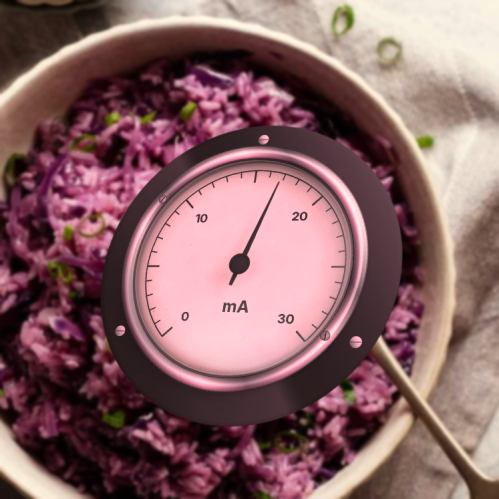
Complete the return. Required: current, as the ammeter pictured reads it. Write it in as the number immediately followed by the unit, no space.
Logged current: 17mA
